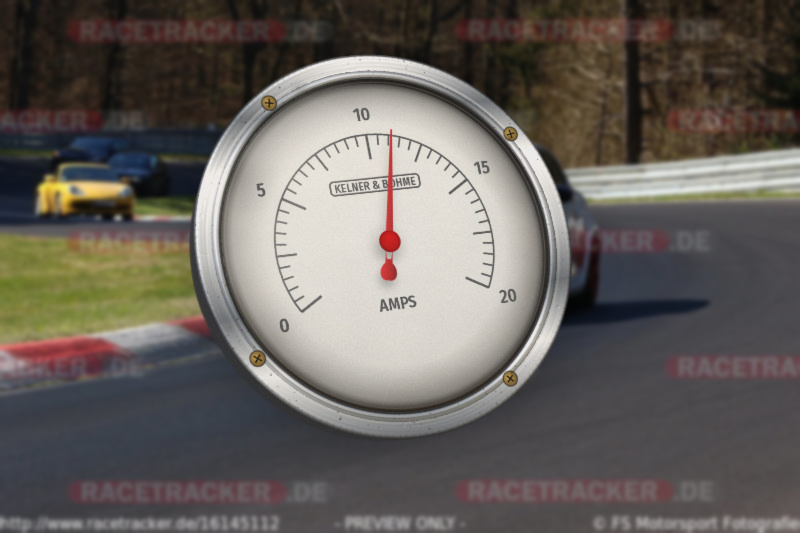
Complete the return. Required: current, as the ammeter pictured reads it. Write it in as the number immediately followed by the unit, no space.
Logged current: 11A
